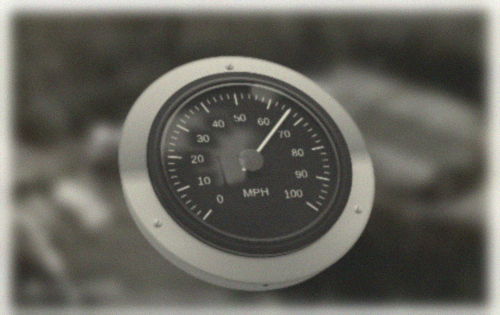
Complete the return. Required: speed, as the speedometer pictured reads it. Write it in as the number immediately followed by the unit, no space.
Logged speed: 66mph
